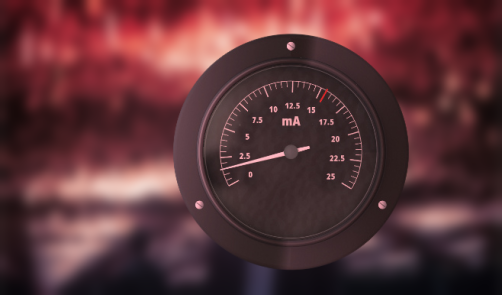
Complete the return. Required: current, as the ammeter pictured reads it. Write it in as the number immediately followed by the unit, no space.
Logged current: 1.5mA
